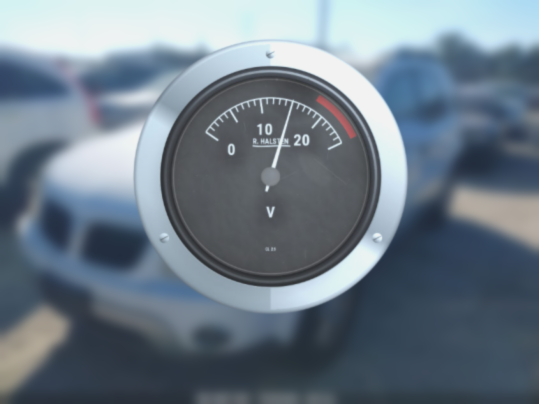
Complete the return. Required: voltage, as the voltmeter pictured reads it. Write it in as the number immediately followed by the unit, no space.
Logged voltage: 15V
